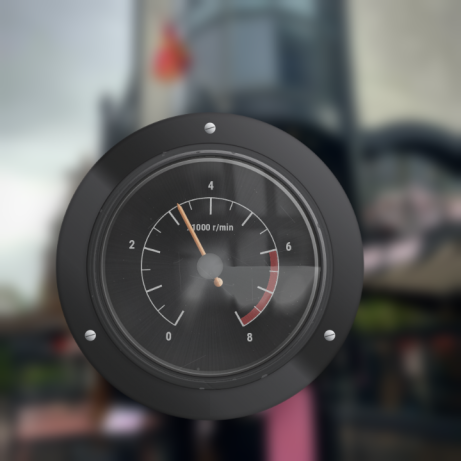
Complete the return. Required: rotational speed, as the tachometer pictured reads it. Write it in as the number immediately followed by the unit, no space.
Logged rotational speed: 3250rpm
